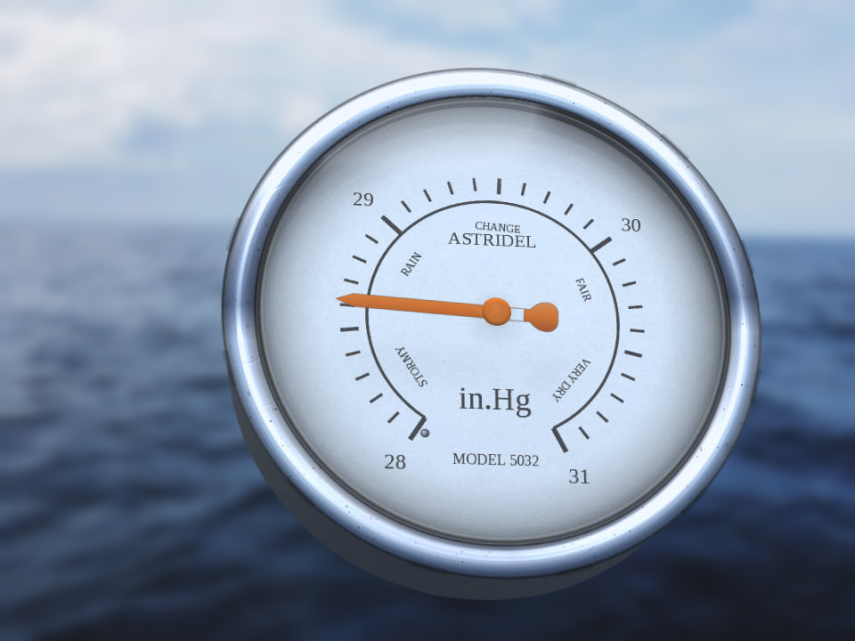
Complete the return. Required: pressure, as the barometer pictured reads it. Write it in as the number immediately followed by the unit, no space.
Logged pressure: 28.6inHg
